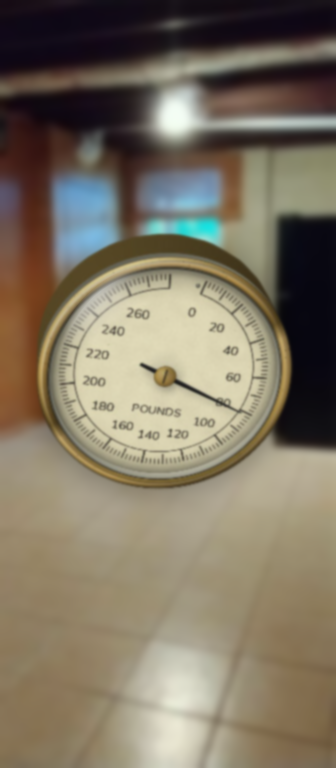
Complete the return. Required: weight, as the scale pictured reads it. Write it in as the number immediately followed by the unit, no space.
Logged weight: 80lb
